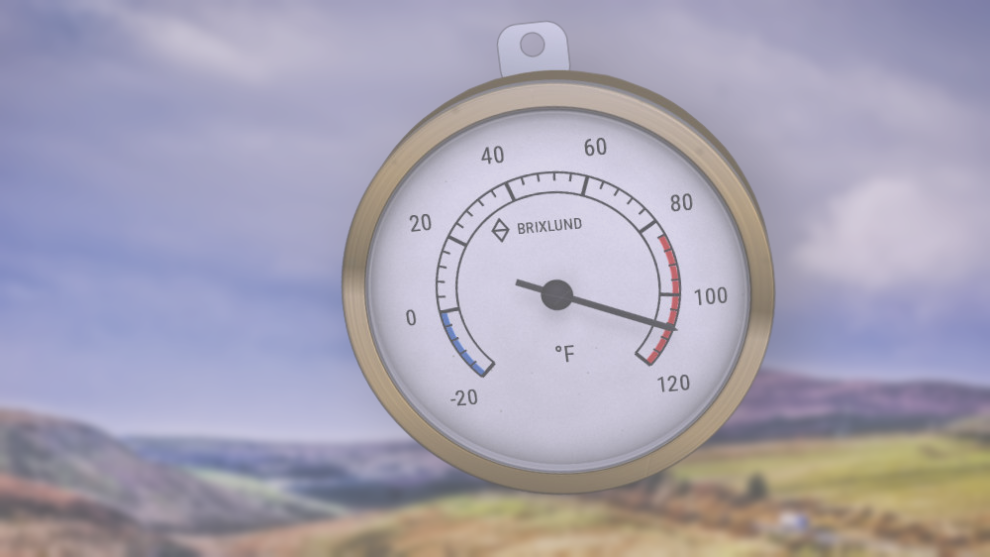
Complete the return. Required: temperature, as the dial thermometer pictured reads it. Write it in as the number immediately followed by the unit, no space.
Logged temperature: 108°F
